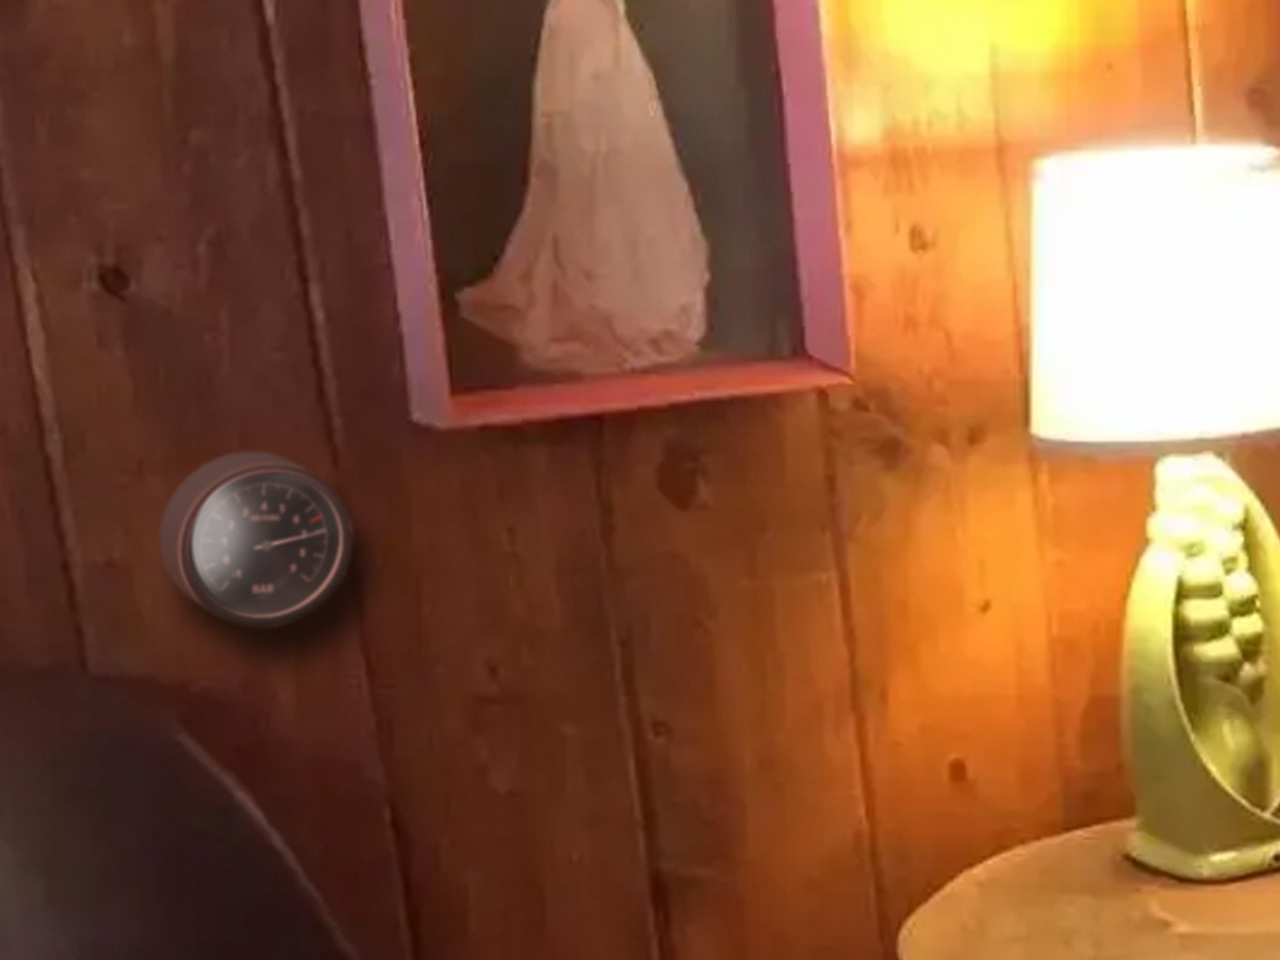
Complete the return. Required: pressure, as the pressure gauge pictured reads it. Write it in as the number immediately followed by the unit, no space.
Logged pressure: 7bar
